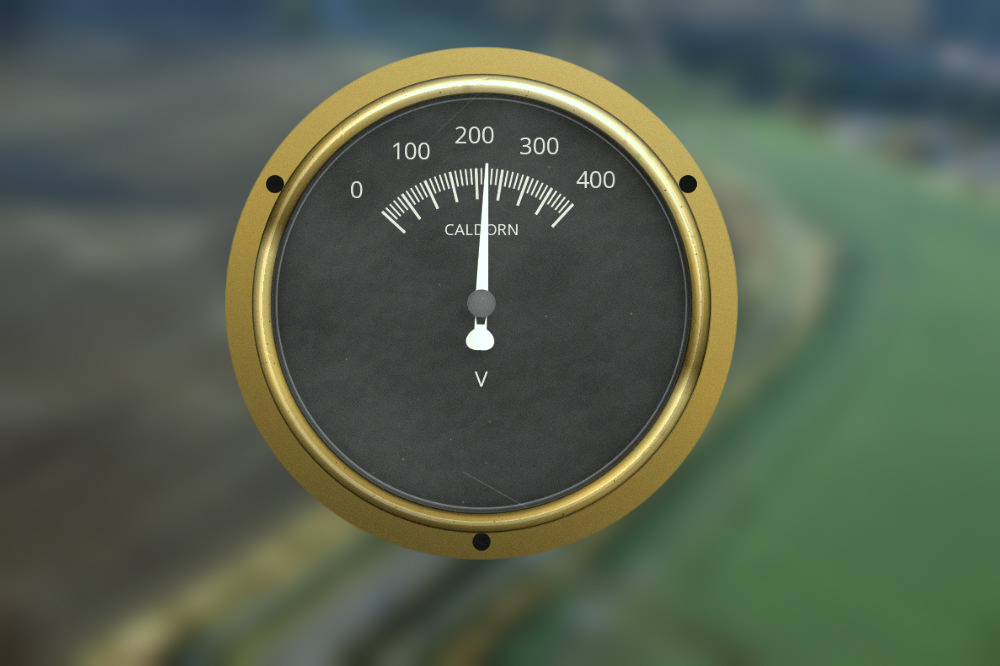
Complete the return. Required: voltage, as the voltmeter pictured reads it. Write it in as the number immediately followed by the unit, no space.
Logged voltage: 220V
